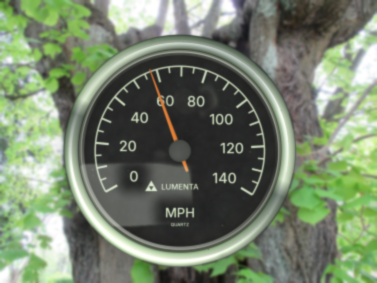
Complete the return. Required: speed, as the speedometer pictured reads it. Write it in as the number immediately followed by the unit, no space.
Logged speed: 57.5mph
